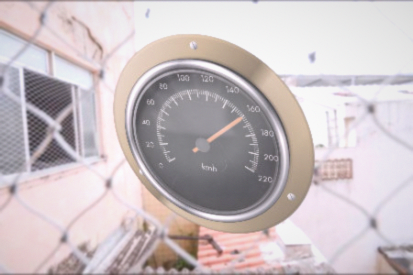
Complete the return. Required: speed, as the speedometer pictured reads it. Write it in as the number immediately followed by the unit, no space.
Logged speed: 160km/h
